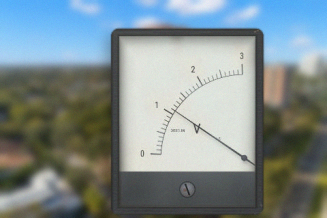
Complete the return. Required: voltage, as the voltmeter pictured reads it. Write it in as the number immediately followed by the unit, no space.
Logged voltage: 1.1V
